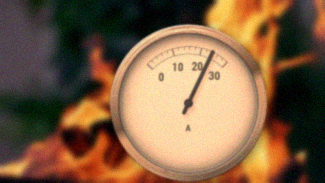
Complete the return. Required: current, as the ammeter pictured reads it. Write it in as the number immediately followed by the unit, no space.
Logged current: 24A
